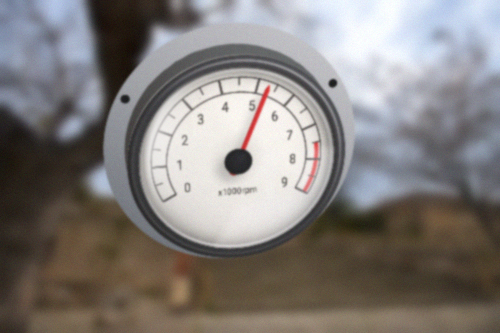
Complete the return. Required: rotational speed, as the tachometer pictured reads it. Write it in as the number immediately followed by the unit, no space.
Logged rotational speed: 5250rpm
